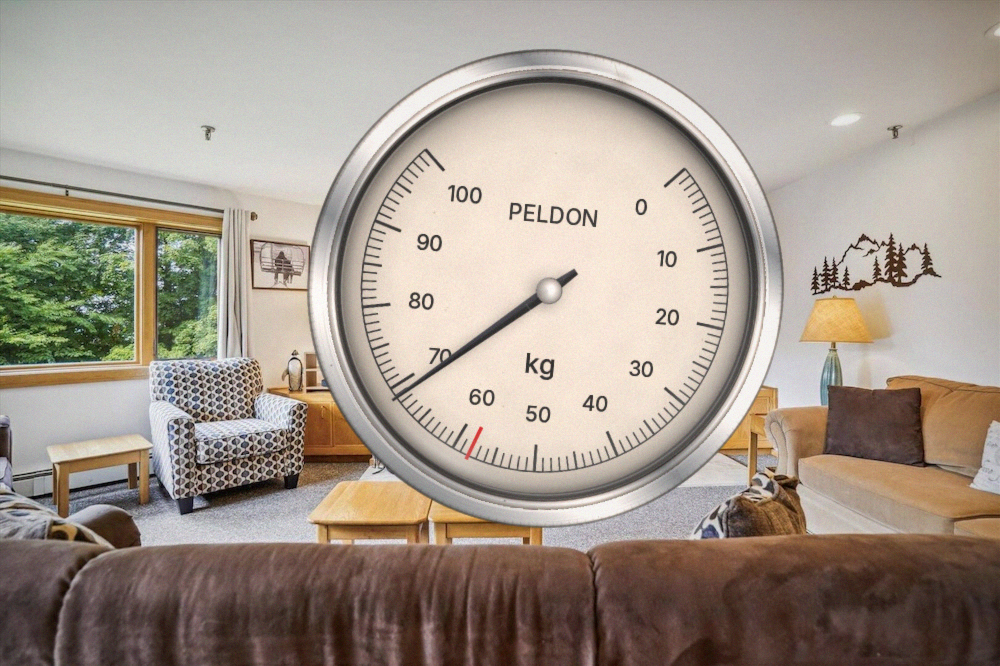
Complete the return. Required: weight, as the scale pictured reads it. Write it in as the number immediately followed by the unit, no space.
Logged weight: 69kg
